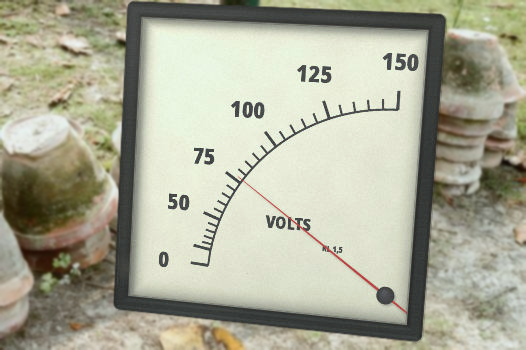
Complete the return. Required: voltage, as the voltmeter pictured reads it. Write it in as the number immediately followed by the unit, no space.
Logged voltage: 77.5V
